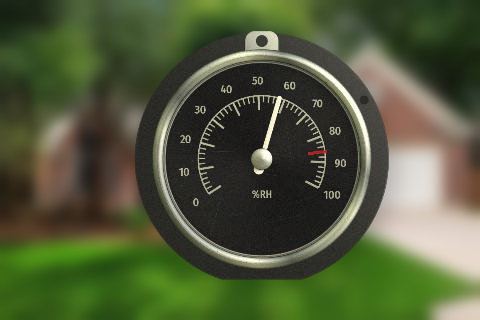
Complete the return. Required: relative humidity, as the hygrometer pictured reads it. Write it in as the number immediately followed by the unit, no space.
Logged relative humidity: 58%
